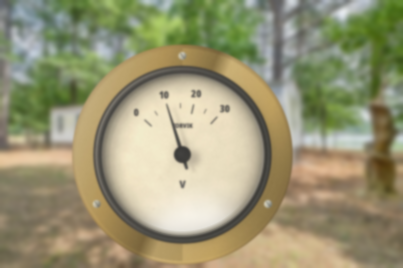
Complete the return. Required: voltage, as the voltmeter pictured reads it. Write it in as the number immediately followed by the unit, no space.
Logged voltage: 10V
